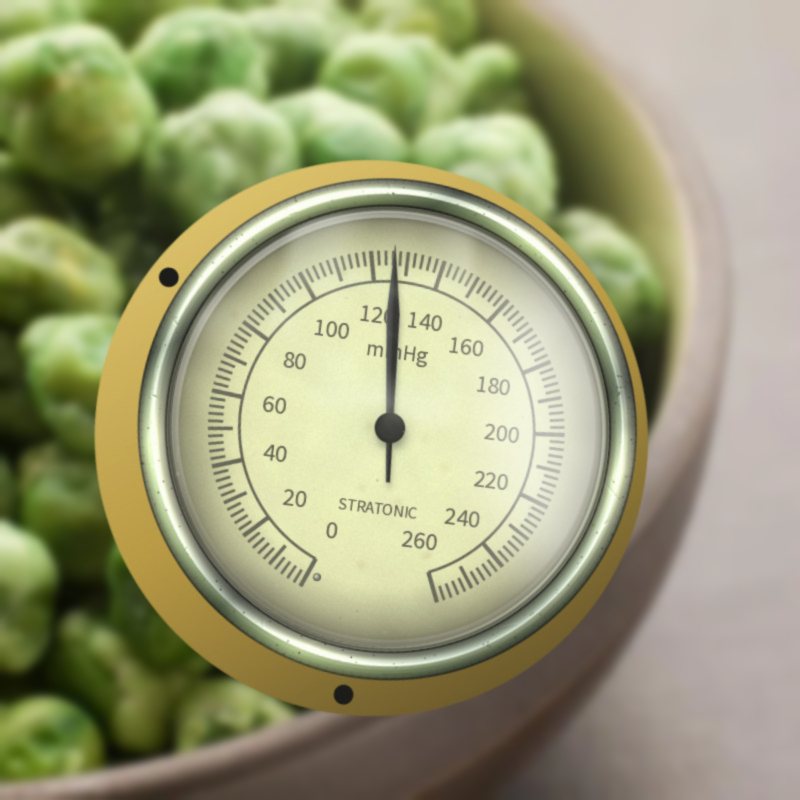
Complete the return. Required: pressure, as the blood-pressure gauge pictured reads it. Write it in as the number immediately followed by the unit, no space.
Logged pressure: 126mmHg
